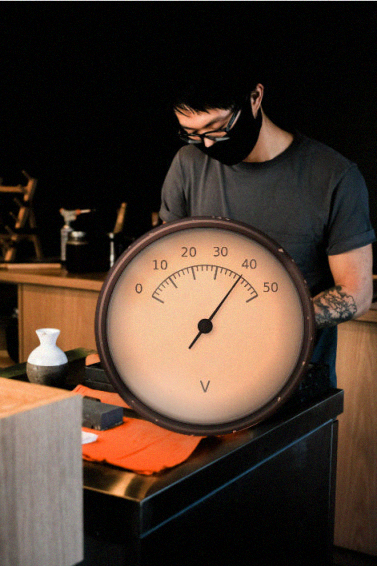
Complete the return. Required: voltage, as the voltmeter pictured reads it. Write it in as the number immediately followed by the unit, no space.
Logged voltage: 40V
